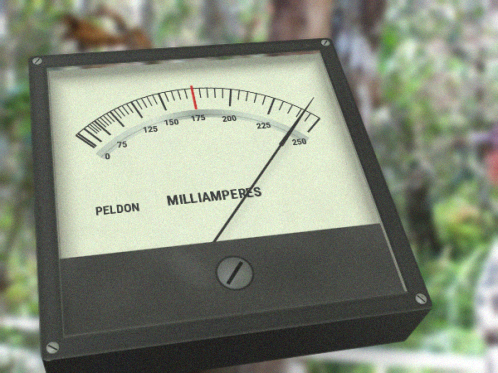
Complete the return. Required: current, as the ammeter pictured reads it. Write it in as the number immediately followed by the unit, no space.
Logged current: 242.5mA
